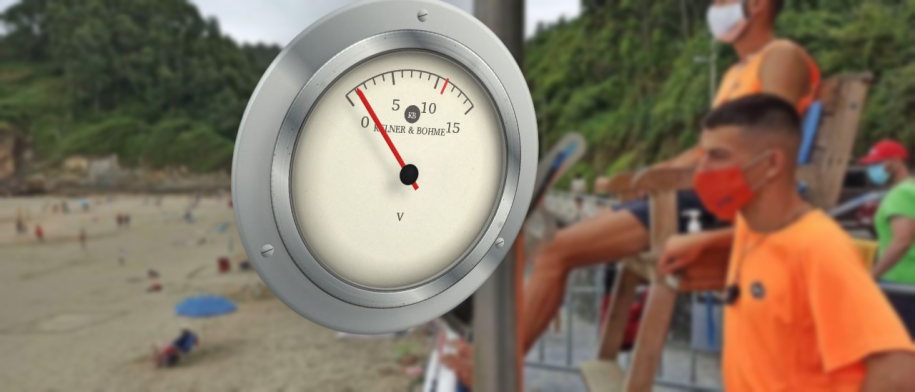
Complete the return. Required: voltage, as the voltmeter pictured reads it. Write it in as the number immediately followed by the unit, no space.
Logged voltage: 1V
